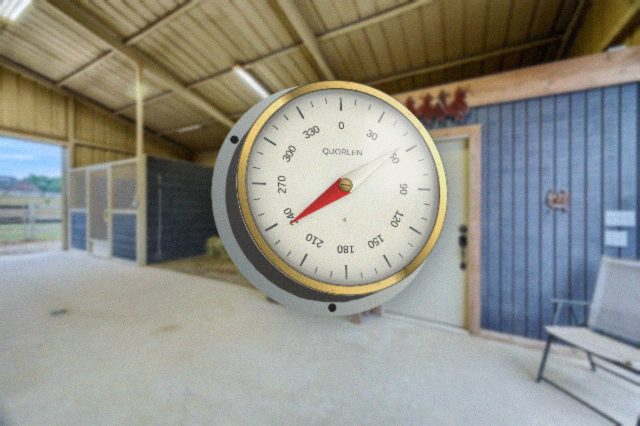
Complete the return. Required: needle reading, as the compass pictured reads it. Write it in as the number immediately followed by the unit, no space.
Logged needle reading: 235°
